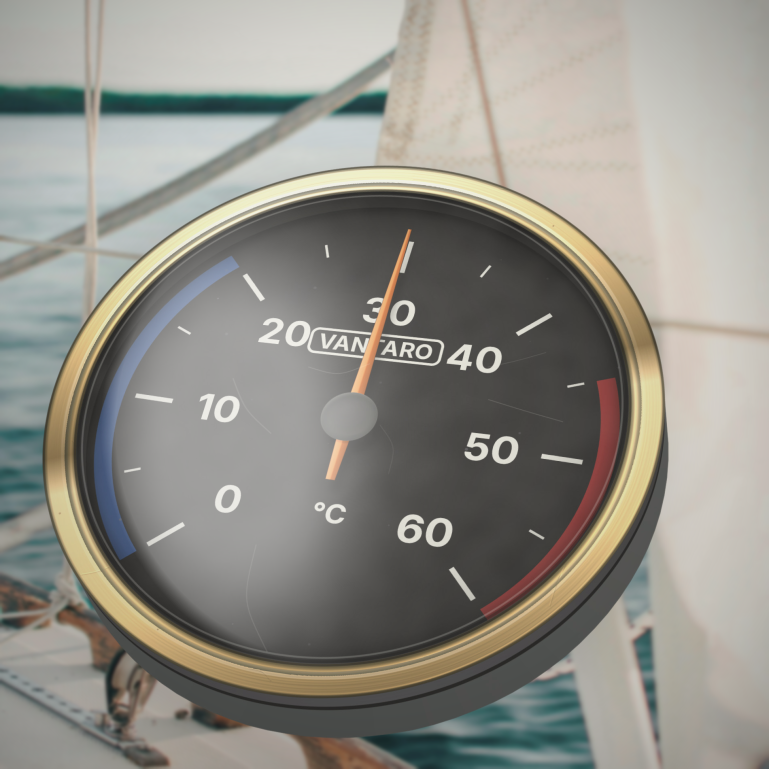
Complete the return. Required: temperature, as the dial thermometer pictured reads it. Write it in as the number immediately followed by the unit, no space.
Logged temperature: 30°C
